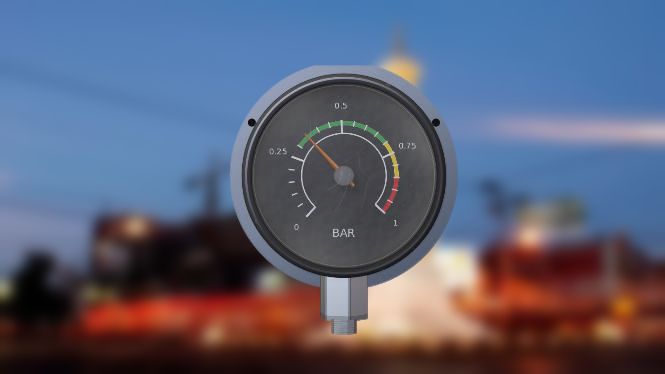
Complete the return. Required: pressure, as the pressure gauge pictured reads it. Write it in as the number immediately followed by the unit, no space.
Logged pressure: 0.35bar
